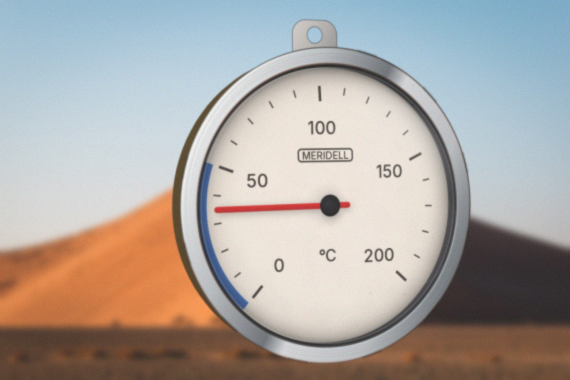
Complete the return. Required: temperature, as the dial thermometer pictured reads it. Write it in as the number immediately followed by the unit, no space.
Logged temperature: 35°C
